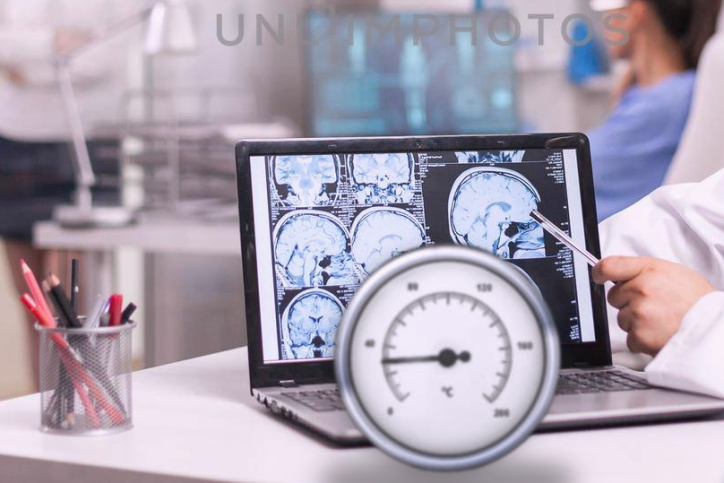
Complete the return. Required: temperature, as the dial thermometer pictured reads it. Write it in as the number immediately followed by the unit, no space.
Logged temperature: 30°C
